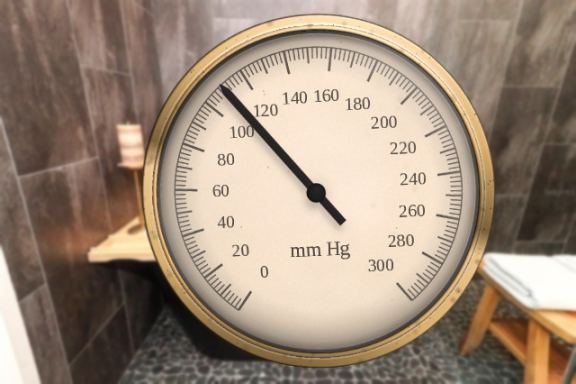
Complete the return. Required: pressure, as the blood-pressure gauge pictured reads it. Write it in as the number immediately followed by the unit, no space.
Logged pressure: 110mmHg
